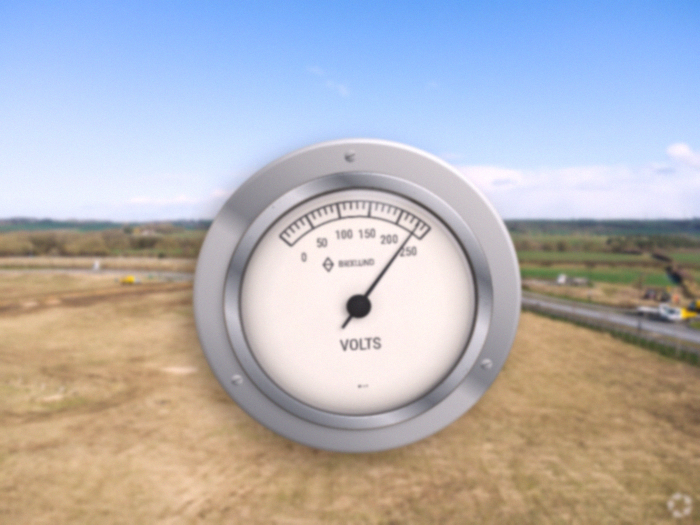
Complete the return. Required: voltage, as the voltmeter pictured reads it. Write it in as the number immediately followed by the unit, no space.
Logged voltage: 230V
